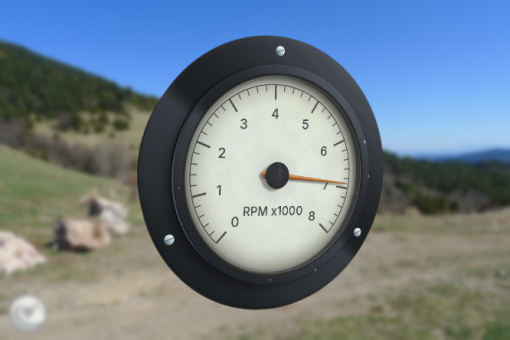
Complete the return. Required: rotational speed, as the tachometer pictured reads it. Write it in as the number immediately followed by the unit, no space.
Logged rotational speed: 6900rpm
